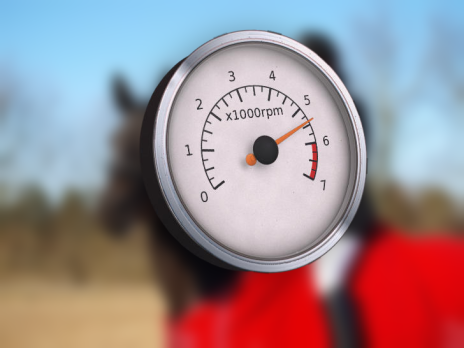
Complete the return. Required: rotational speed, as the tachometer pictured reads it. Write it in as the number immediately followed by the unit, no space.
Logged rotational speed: 5375rpm
